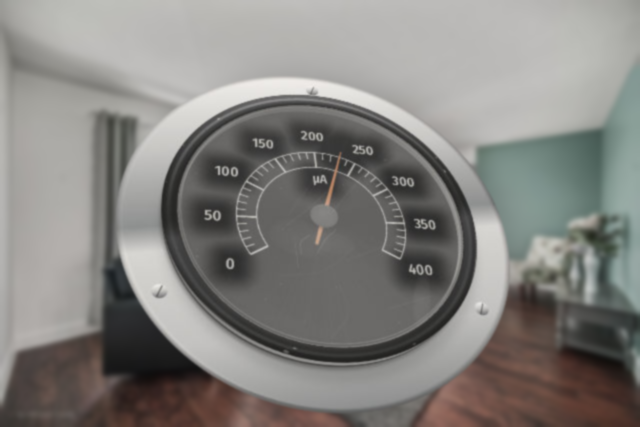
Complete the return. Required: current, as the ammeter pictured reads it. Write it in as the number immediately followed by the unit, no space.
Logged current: 230µA
